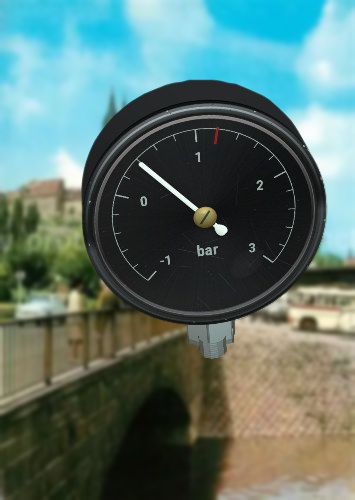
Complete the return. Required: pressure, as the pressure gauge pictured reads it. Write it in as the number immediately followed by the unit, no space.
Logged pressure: 0.4bar
